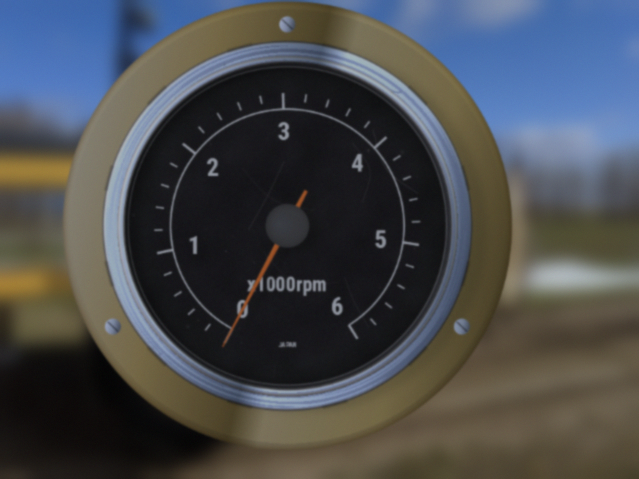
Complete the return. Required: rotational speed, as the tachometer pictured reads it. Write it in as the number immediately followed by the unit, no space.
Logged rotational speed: 0rpm
